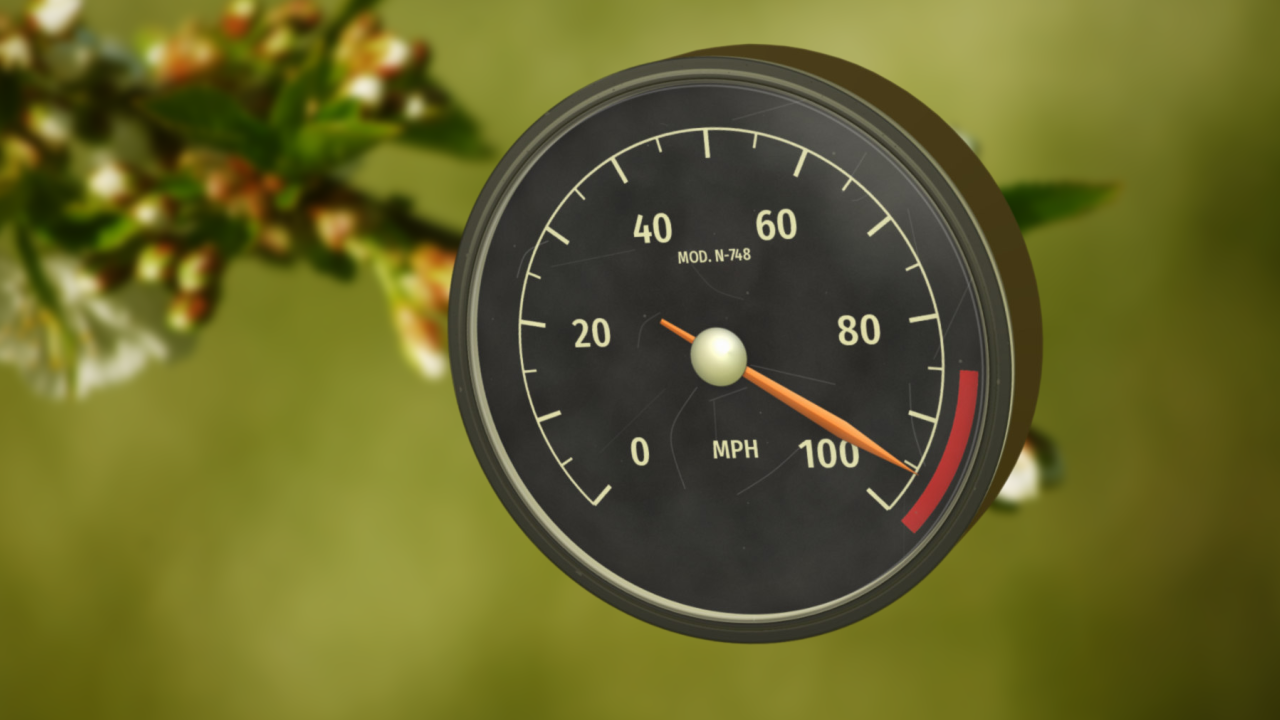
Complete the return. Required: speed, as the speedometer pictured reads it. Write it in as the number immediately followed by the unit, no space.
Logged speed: 95mph
